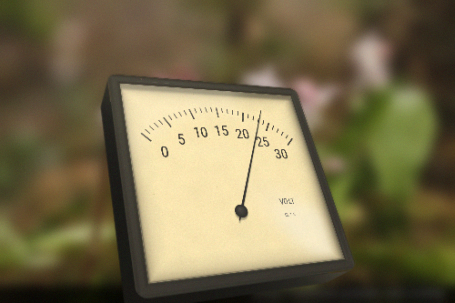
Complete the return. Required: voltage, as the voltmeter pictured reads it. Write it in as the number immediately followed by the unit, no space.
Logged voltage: 23V
